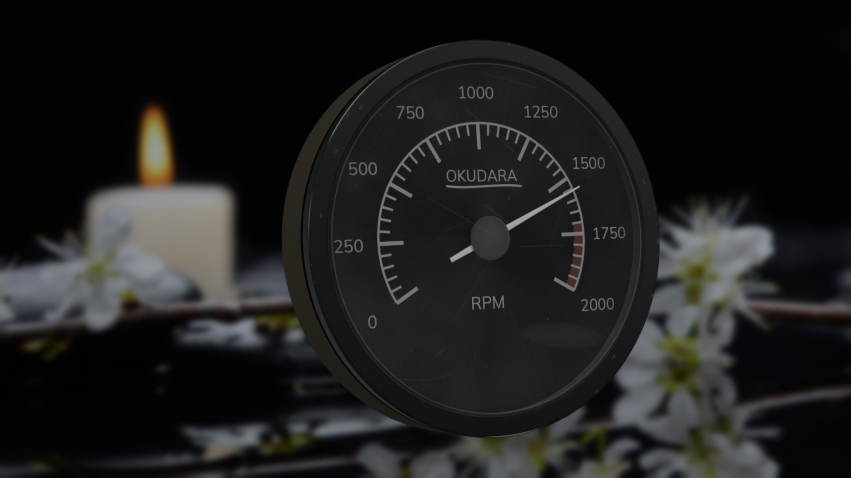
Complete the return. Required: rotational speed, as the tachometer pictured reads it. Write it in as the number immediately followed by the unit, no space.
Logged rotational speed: 1550rpm
